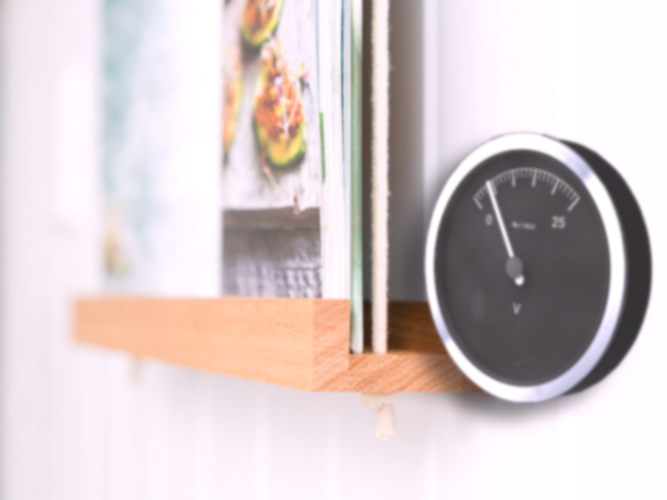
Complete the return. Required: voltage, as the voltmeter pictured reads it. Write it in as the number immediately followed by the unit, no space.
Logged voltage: 5V
